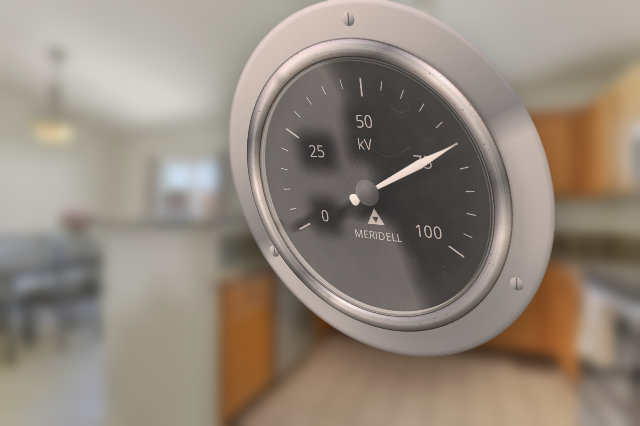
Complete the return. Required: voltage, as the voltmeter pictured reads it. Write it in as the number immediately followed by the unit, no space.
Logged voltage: 75kV
